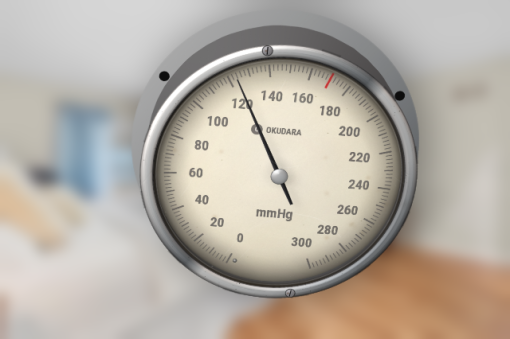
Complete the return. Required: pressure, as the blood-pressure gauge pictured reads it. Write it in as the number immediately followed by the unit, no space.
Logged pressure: 124mmHg
